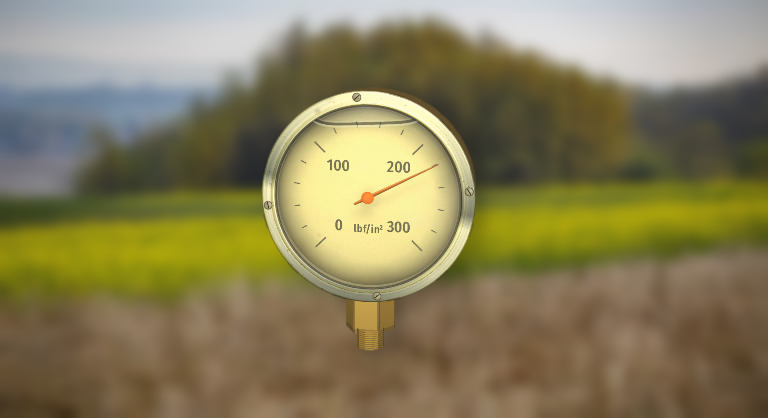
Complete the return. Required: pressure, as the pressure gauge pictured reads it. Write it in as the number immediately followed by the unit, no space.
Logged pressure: 220psi
